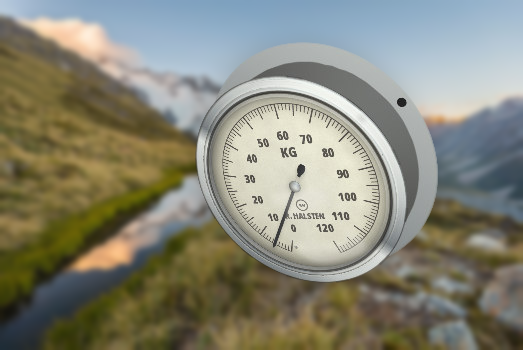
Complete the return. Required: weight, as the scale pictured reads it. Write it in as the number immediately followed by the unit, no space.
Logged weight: 5kg
